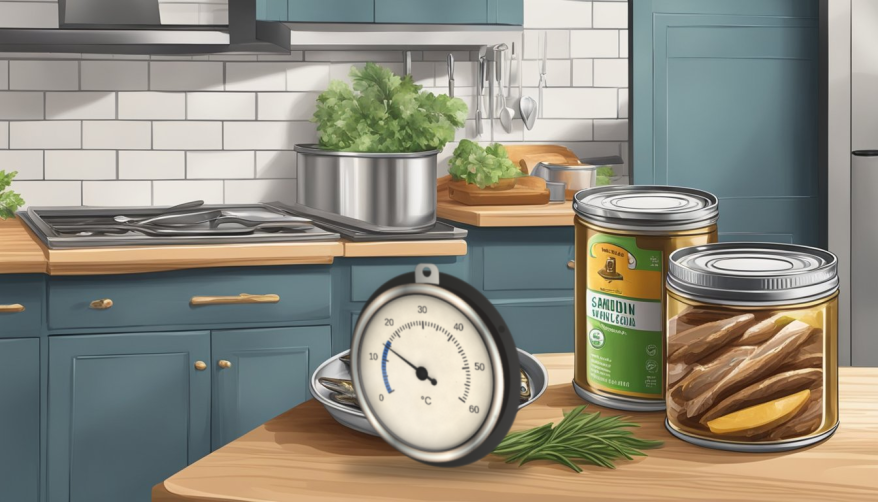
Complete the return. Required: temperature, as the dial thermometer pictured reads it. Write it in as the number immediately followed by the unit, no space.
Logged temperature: 15°C
